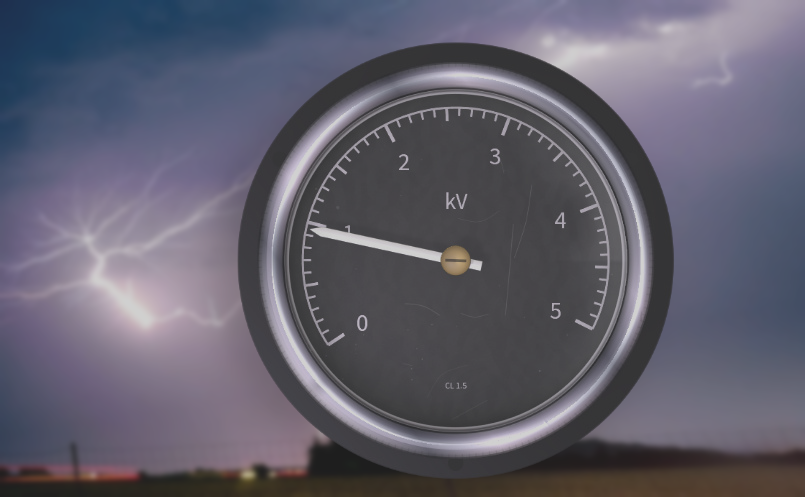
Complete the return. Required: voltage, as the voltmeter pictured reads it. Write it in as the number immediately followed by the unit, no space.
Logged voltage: 0.95kV
